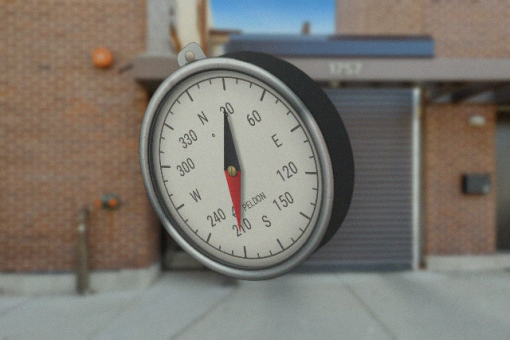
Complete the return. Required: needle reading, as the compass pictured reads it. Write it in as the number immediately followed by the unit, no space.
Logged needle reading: 210°
